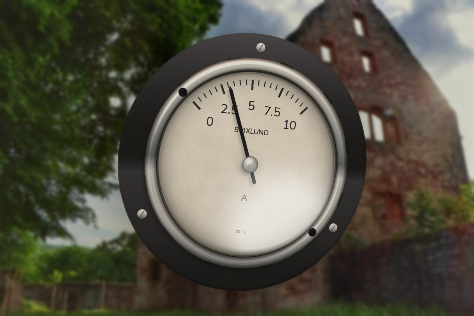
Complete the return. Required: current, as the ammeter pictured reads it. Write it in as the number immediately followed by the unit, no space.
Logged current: 3A
